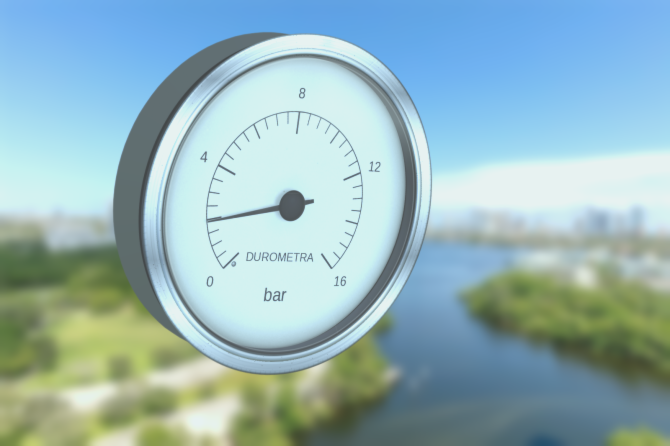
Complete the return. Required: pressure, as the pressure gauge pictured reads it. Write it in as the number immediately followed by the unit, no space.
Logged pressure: 2bar
